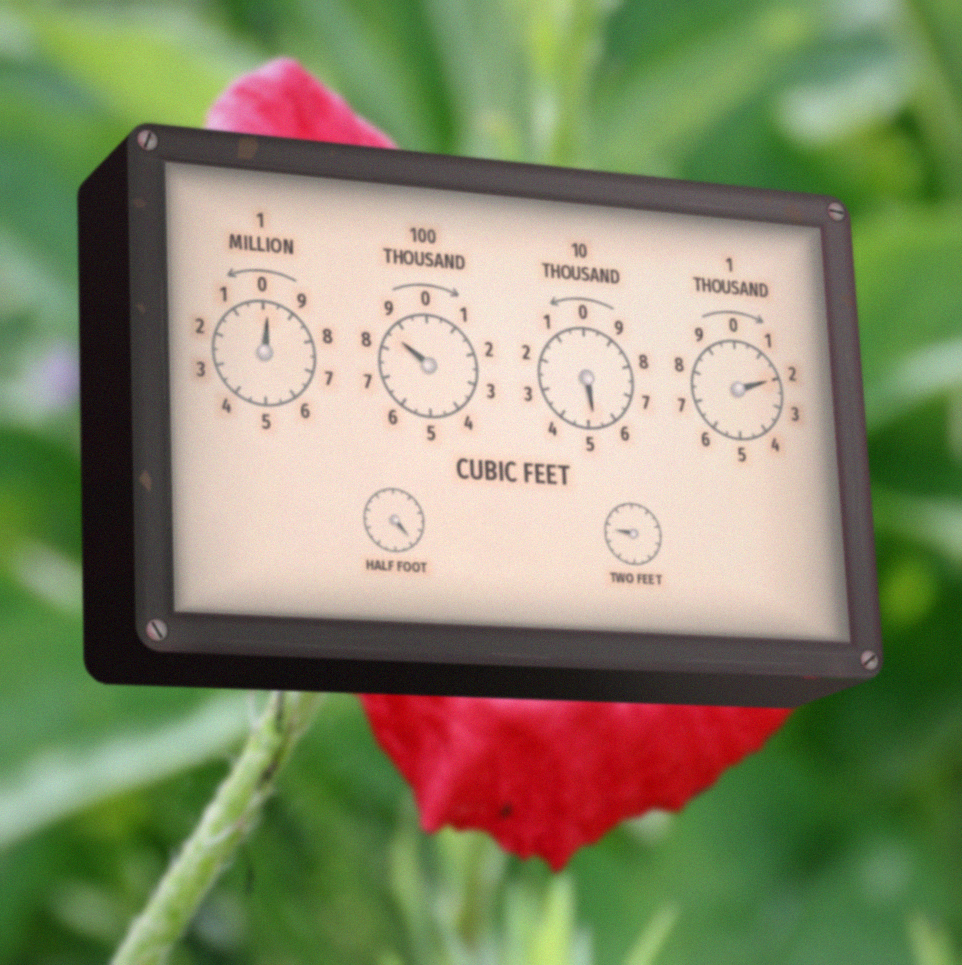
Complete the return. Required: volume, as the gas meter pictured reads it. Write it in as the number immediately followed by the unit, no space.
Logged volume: 985200ft³
